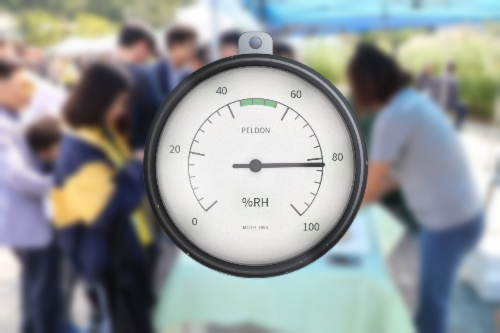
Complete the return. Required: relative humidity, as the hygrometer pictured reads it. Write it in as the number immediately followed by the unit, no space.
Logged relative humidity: 82%
